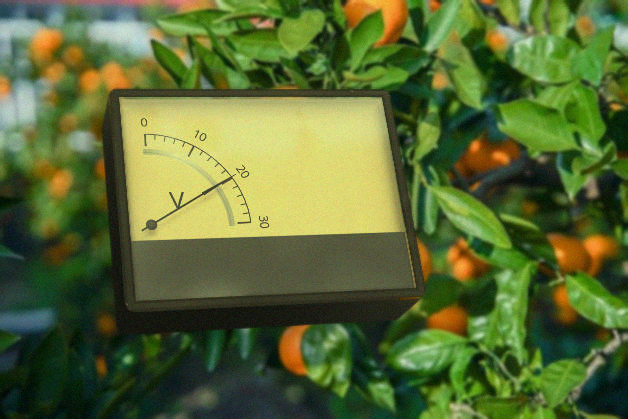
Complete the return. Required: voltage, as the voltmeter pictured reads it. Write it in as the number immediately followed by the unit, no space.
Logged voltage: 20V
